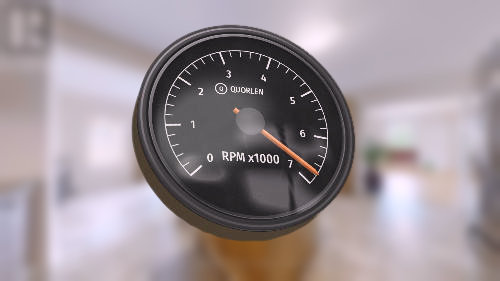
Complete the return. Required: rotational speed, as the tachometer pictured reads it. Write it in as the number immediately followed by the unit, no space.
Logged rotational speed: 6800rpm
